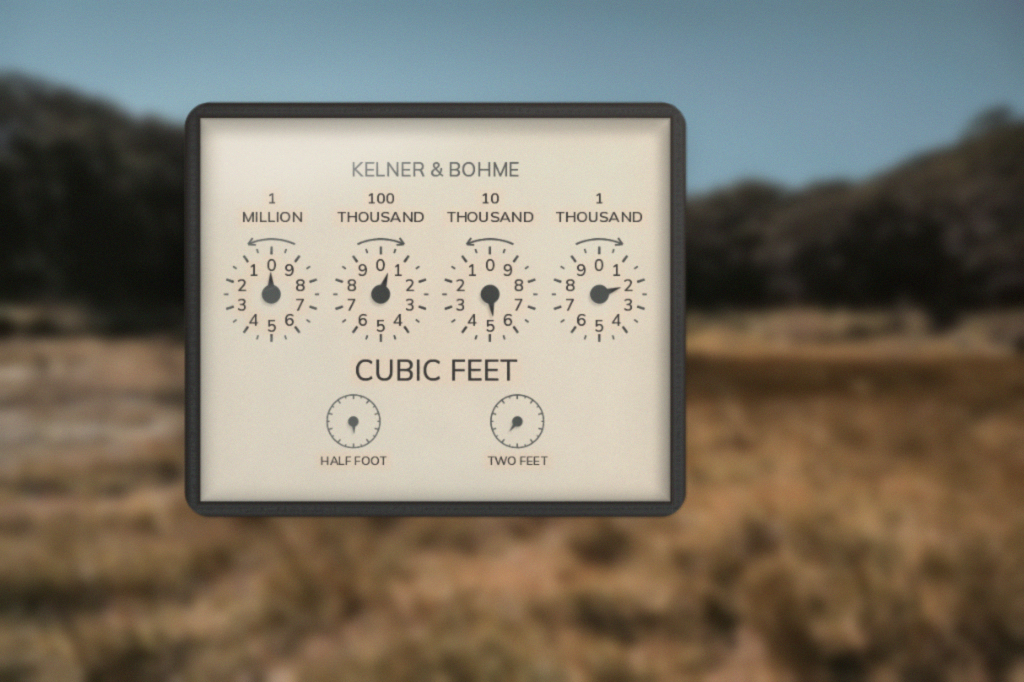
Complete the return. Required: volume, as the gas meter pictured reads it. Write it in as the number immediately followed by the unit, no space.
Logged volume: 5200ft³
